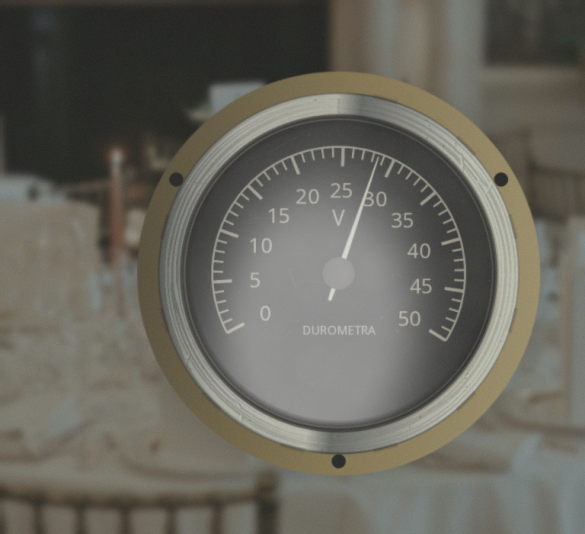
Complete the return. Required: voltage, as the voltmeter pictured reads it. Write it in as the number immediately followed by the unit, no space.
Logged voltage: 28.5V
